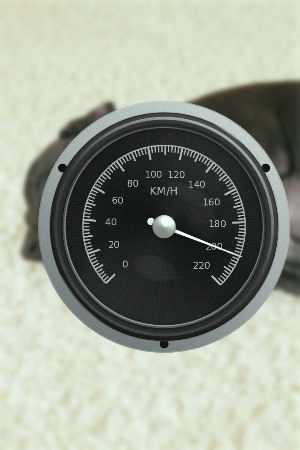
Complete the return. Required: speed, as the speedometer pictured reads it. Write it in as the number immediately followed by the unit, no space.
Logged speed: 200km/h
